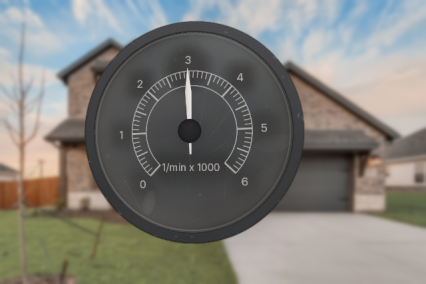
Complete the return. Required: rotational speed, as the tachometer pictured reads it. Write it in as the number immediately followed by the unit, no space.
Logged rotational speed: 3000rpm
